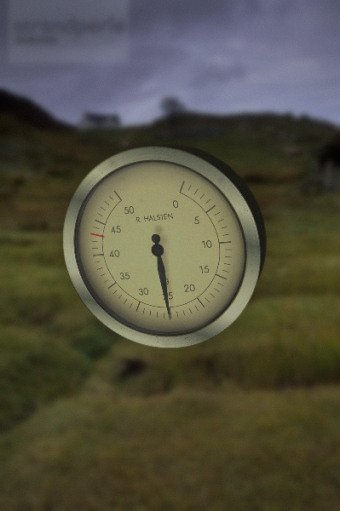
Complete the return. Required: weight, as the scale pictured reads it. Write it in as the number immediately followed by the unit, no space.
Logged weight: 25kg
